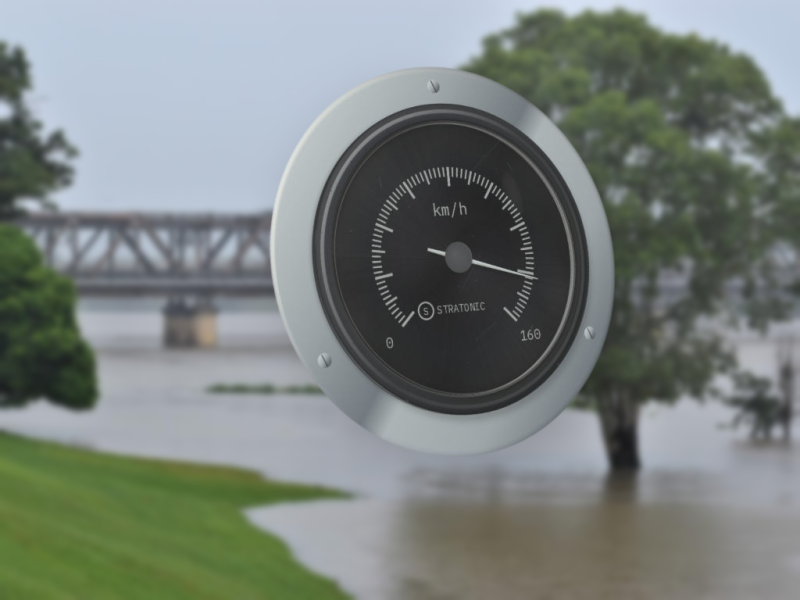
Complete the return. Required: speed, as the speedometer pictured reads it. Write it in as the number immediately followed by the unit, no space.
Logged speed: 142km/h
